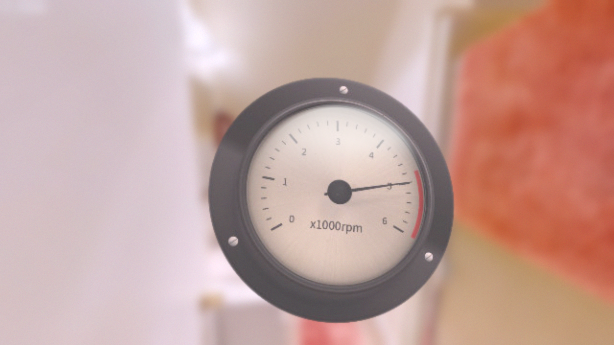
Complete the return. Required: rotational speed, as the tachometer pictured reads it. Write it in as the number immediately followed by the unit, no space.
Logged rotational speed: 5000rpm
